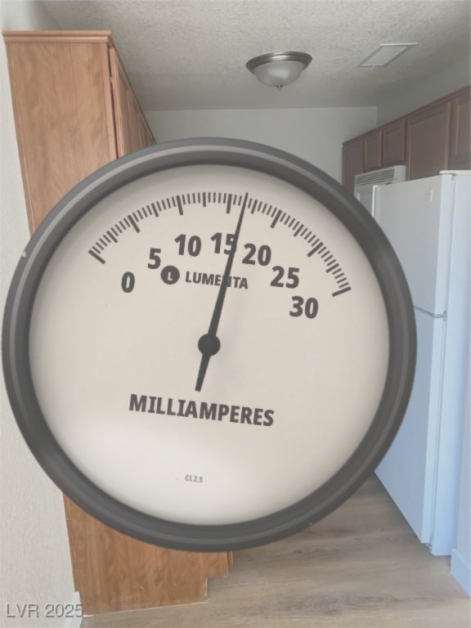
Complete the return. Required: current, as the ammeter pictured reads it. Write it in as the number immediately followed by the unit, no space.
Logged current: 16.5mA
